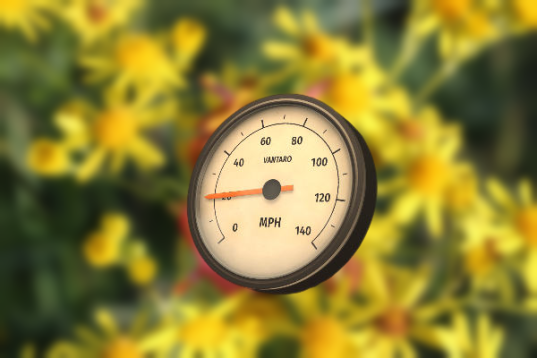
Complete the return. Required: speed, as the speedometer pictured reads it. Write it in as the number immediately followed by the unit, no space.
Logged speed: 20mph
